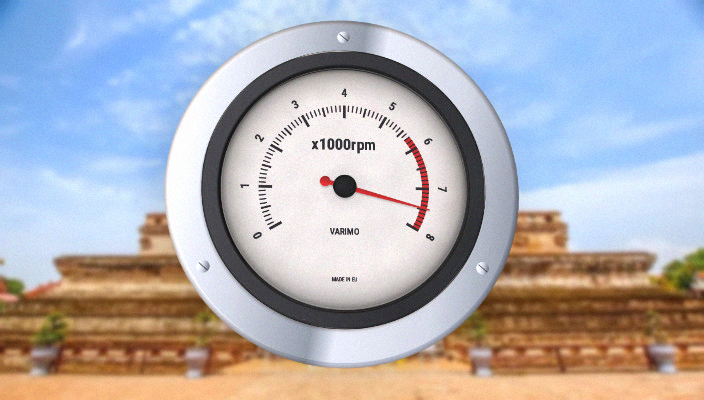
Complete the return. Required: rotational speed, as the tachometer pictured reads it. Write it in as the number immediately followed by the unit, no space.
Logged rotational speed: 7500rpm
